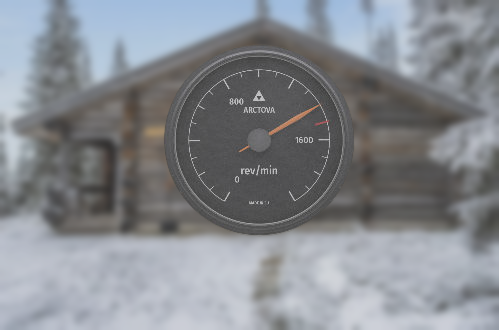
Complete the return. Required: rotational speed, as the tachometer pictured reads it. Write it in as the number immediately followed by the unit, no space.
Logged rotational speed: 1400rpm
